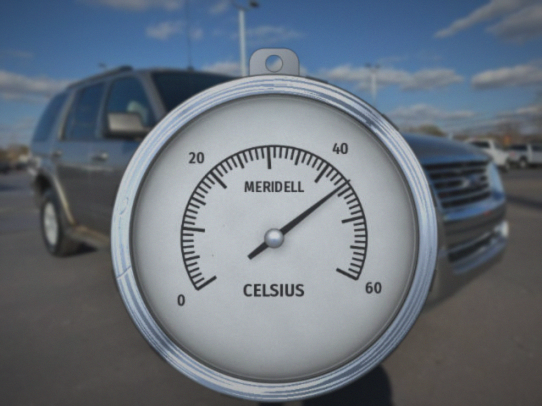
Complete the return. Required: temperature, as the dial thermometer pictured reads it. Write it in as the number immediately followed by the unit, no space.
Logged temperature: 44°C
